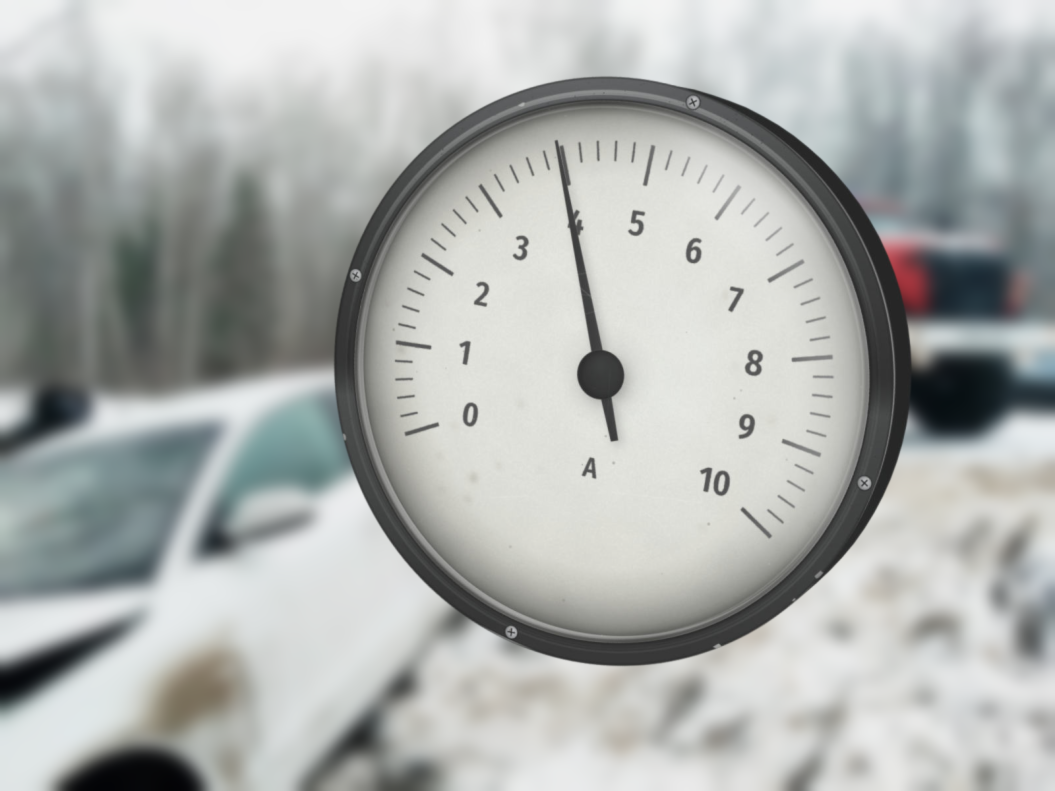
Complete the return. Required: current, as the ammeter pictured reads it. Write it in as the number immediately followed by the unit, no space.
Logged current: 4A
